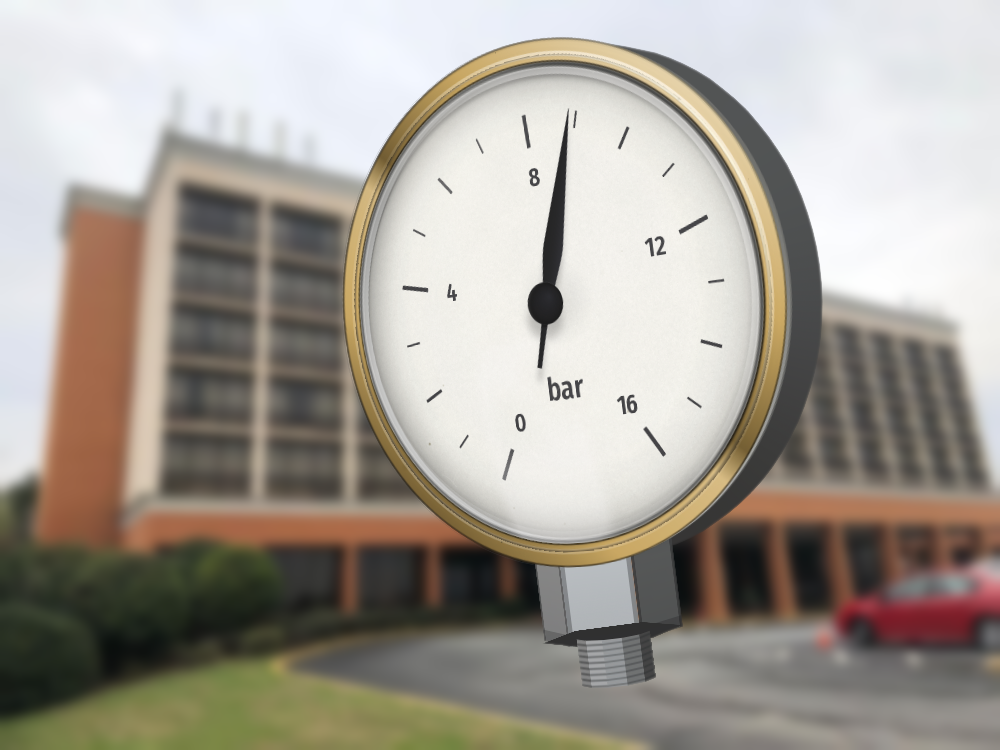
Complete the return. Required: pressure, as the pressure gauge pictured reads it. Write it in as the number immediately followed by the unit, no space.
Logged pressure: 9bar
